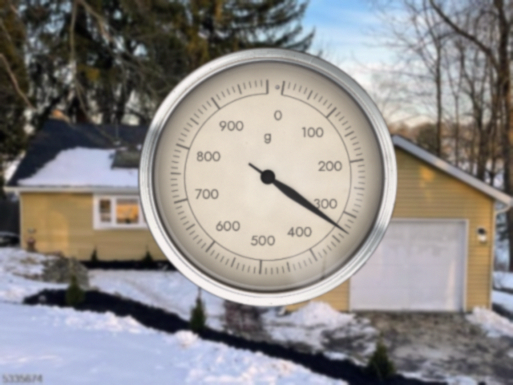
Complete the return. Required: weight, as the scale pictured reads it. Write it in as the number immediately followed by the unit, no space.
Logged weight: 330g
